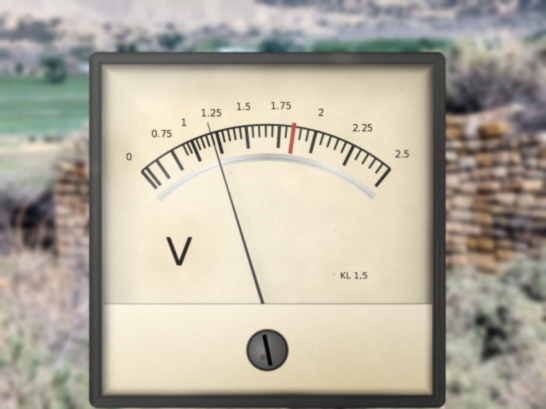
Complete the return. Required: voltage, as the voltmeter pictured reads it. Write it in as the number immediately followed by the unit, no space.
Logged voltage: 1.2V
